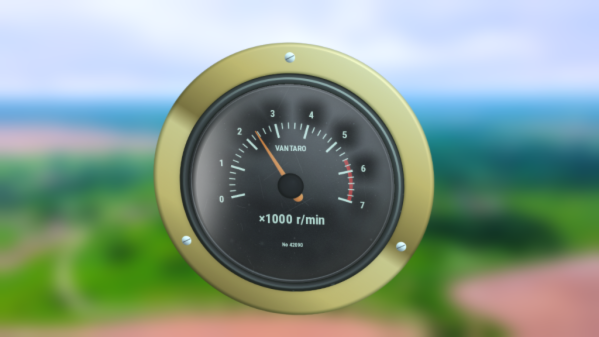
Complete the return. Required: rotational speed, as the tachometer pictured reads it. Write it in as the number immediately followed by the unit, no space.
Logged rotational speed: 2400rpm
